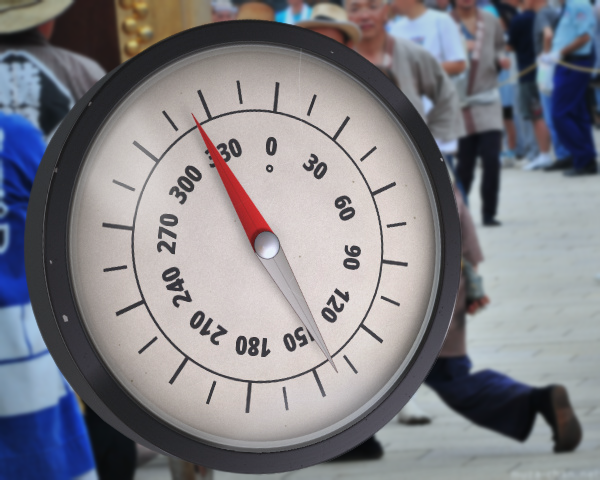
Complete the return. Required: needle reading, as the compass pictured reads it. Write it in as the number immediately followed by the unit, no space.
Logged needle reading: 322.5°
